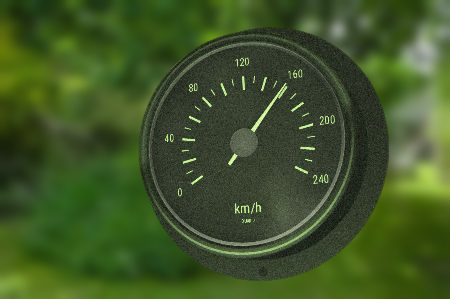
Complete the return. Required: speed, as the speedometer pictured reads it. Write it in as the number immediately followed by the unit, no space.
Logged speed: 160km/h
